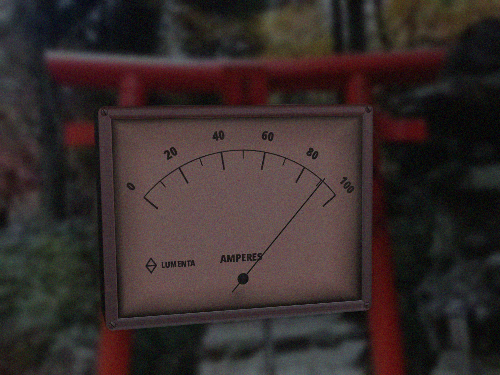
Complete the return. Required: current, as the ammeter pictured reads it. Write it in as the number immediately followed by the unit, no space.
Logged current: 90A
